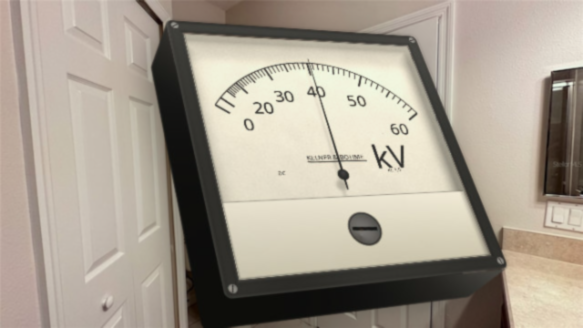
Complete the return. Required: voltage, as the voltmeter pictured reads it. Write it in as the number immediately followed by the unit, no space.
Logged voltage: 40kV
